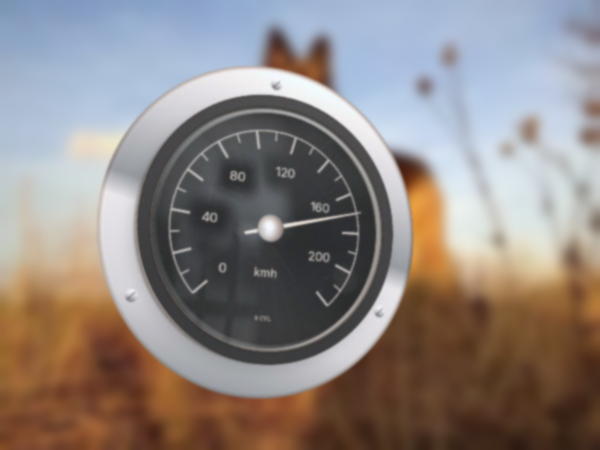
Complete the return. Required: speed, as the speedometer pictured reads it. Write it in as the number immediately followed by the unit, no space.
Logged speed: 170km/h
